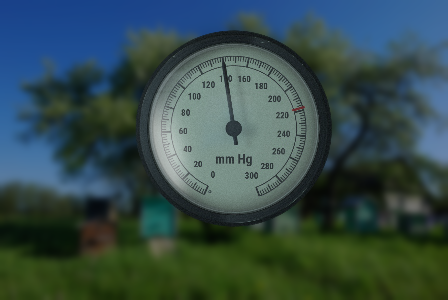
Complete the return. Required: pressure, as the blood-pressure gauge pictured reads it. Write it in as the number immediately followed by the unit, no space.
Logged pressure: 140mmHg
